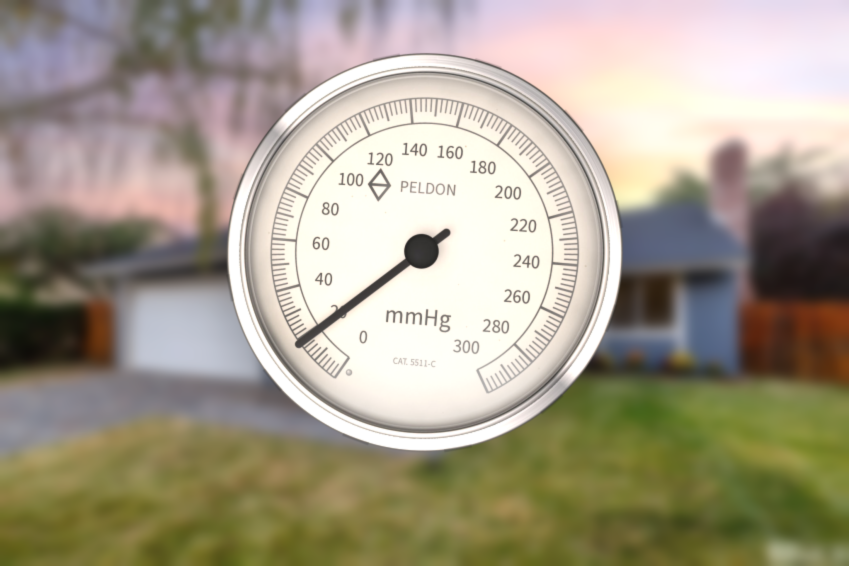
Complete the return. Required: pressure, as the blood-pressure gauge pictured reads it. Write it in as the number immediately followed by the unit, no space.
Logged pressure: 18mmHg
